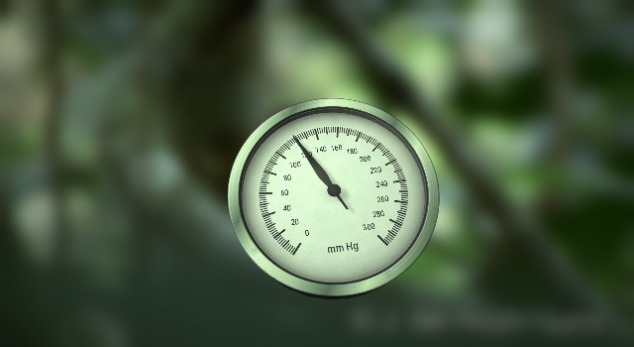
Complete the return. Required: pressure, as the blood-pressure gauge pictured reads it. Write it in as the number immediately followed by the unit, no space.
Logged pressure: 120mmHg
